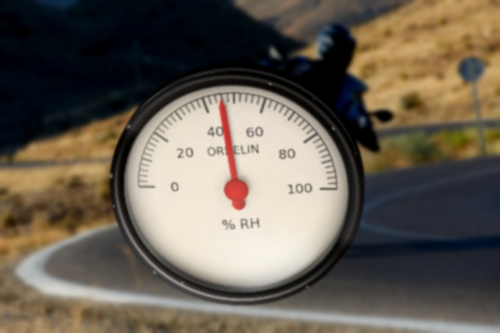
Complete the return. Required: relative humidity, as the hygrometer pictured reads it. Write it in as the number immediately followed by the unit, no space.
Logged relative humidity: 46%
